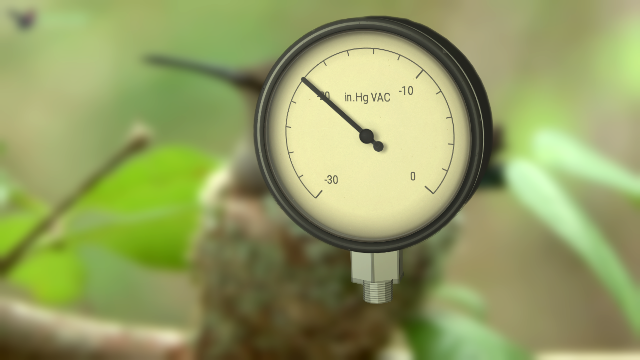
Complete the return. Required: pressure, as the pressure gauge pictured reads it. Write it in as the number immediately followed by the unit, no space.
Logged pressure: -20inHg
